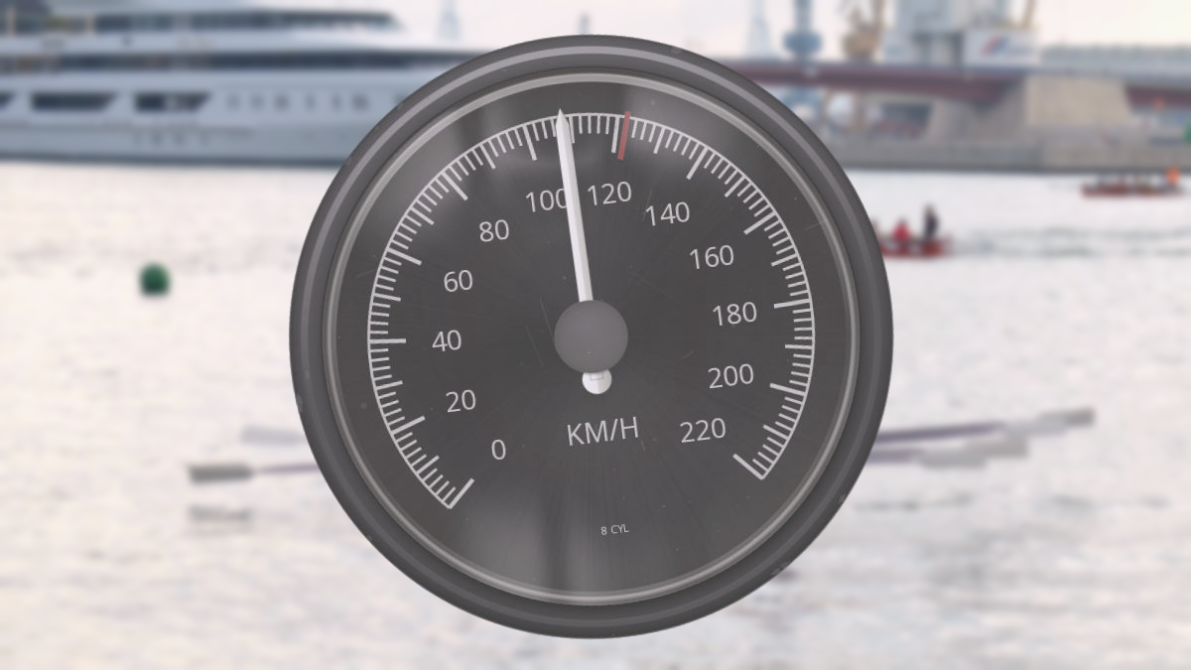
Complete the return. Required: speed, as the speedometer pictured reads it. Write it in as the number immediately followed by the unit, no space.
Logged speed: 108km/h
